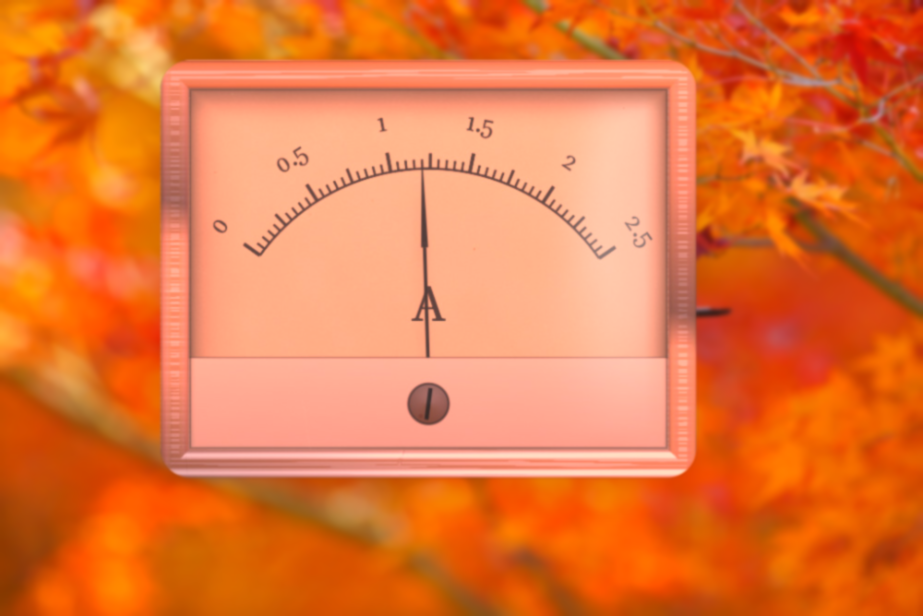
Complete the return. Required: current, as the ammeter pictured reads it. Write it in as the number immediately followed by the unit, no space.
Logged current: 1.2A
